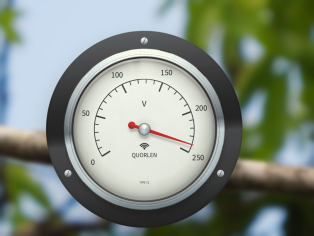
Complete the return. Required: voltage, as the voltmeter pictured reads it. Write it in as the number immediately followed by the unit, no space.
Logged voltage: 240V
